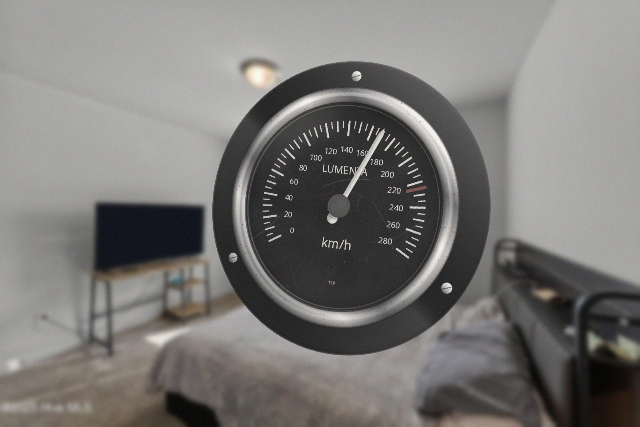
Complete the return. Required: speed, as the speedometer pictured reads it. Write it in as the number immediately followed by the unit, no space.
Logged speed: 170km/h
